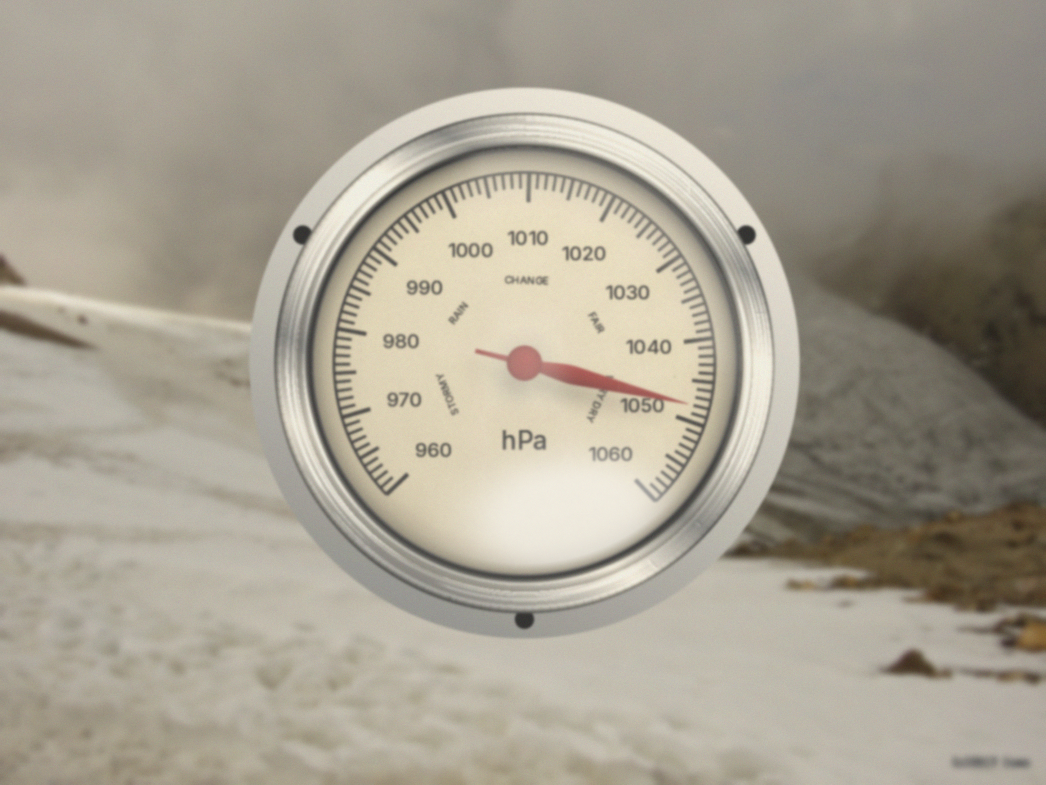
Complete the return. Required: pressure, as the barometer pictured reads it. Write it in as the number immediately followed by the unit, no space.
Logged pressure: 1048hPa
